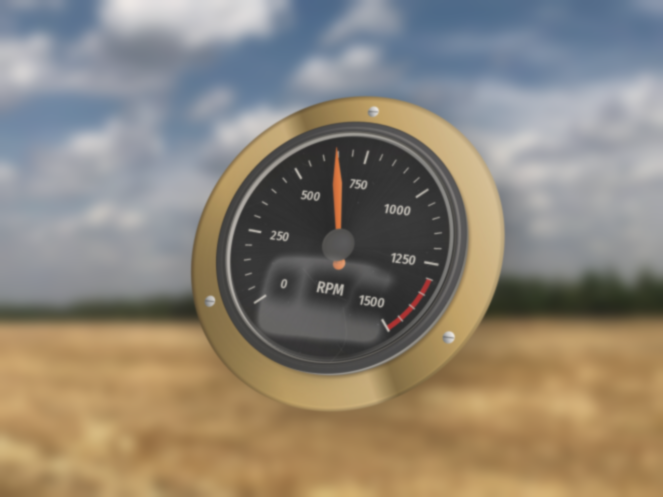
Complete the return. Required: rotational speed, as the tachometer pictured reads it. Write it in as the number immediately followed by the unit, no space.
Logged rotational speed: 650rpm
